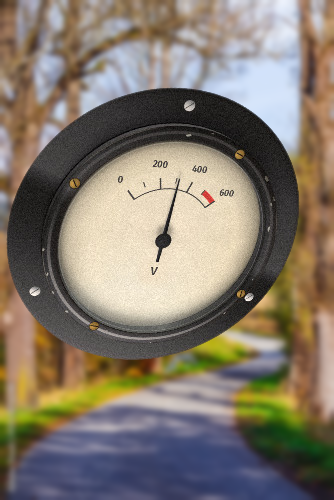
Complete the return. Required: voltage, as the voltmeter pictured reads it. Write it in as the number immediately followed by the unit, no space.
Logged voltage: 300V
